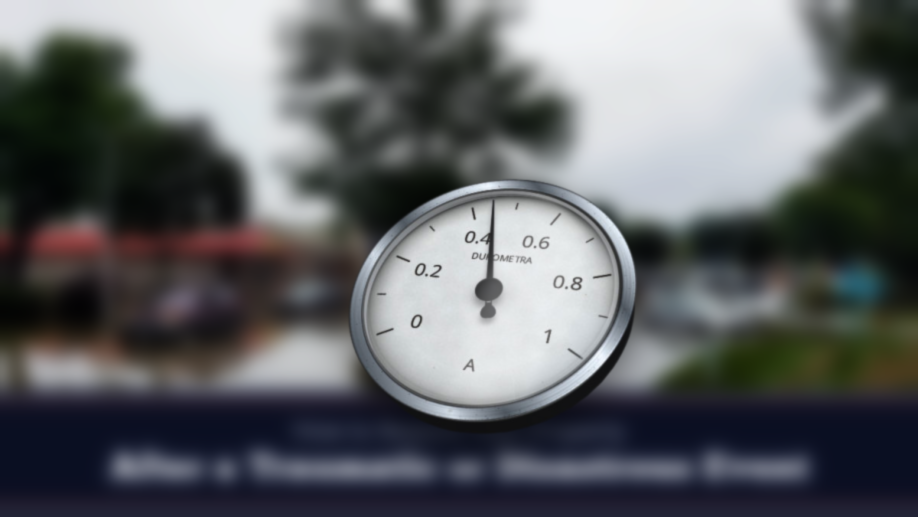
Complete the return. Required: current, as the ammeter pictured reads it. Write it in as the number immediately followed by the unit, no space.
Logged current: 0.45A
